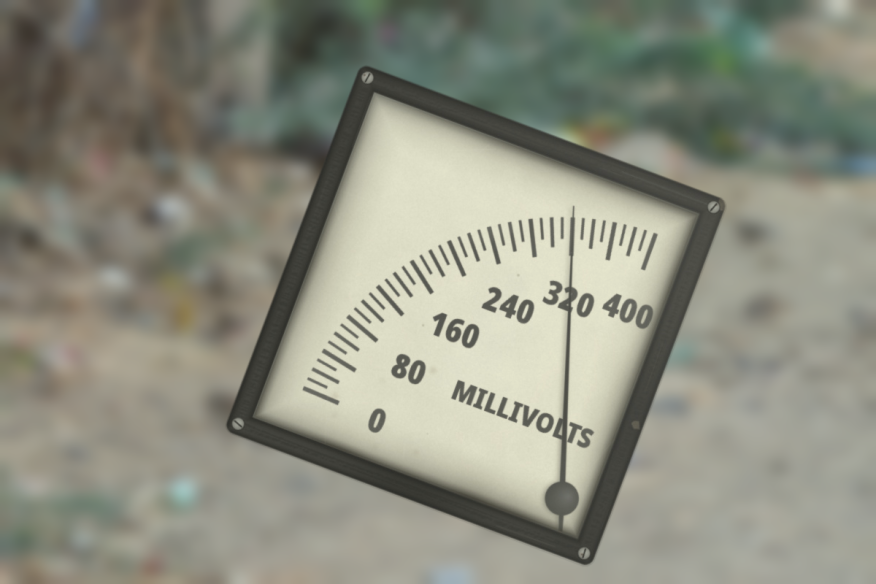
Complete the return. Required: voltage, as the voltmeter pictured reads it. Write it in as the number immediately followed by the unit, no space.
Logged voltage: 320mV
